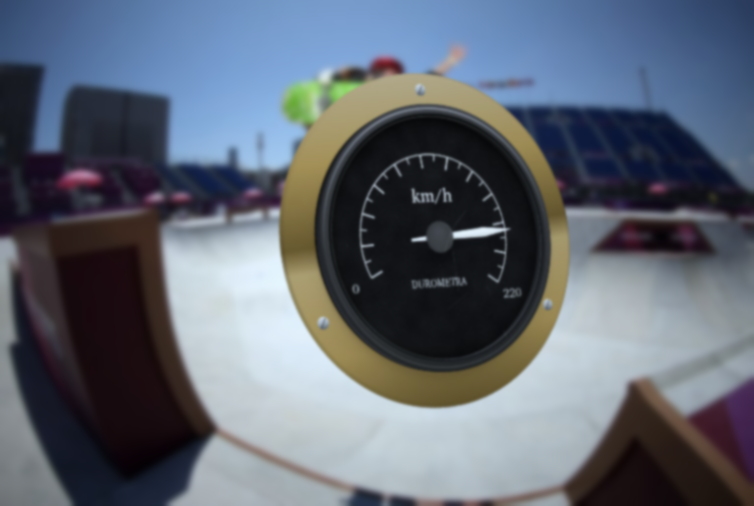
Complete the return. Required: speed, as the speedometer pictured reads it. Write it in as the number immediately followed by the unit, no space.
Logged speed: 185km/h
